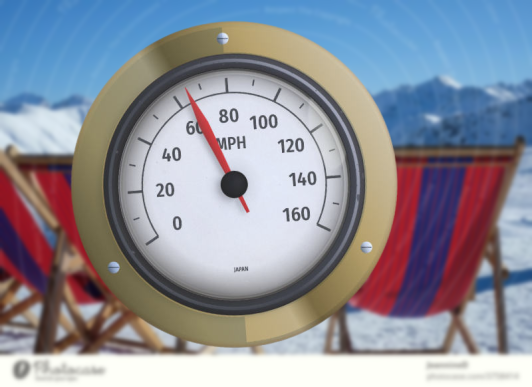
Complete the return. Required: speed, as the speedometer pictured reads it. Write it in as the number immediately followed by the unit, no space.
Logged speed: 65mph
